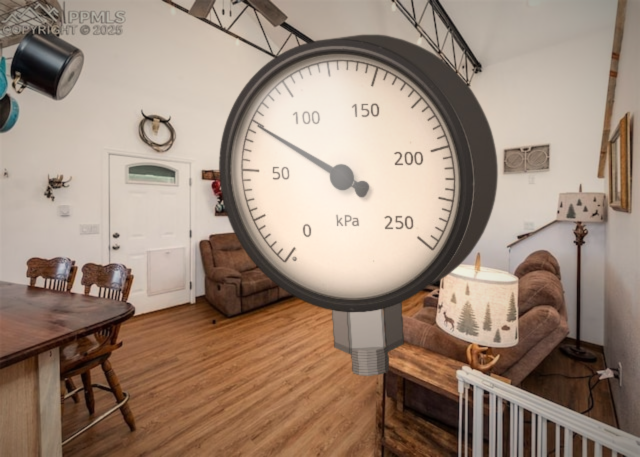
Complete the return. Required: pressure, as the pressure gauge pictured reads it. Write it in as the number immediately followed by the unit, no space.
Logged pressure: 75kPa
